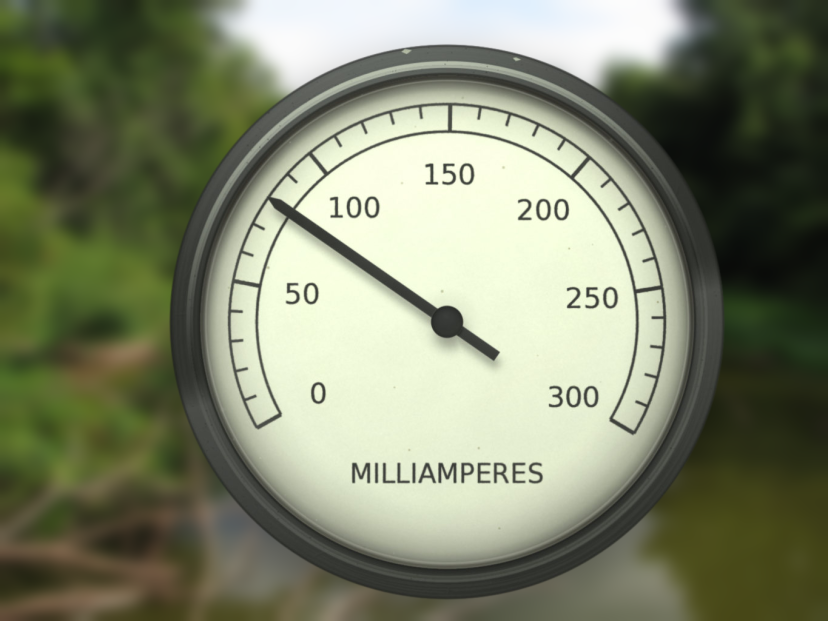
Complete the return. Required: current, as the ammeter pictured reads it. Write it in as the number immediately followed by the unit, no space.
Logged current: 80mA
